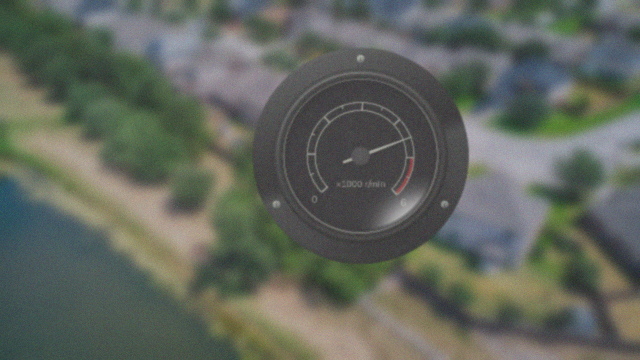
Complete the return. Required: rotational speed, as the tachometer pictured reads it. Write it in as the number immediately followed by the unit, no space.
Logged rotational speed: 4500rpm
